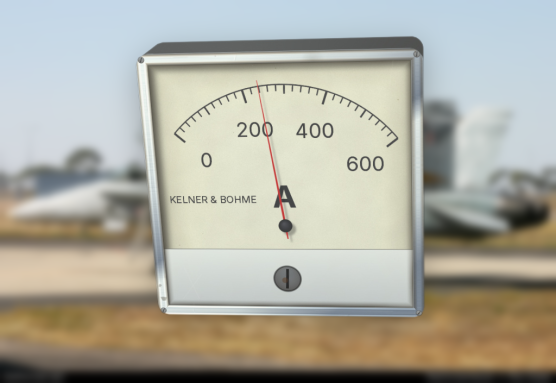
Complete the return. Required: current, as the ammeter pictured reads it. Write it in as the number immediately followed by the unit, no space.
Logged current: 240A
